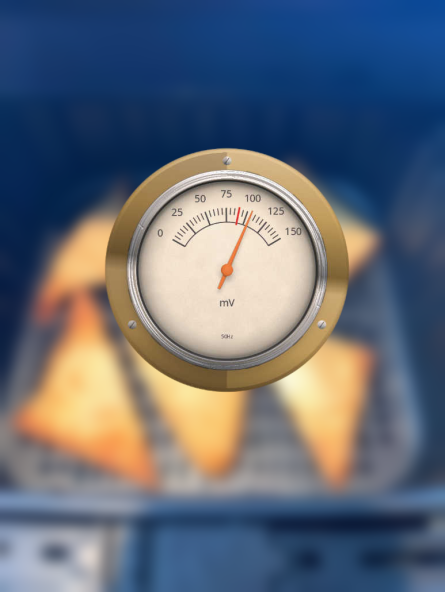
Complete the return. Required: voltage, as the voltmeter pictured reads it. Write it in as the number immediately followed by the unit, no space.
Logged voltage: 105mV
